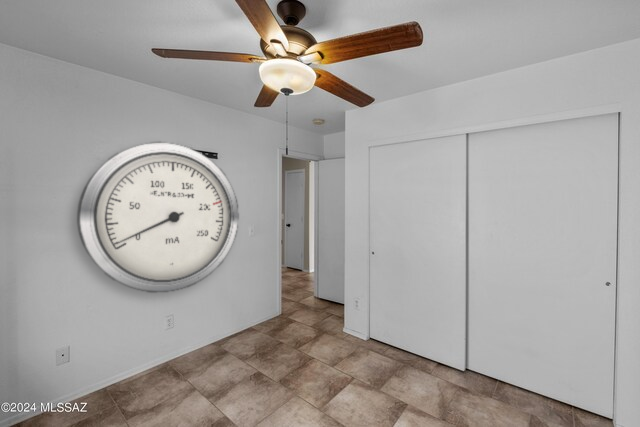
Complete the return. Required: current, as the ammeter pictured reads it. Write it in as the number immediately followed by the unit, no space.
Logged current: 5mA
